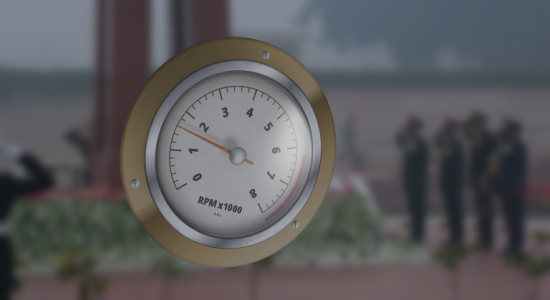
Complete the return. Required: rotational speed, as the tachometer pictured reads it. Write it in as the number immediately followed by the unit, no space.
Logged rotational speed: 1600rpm
